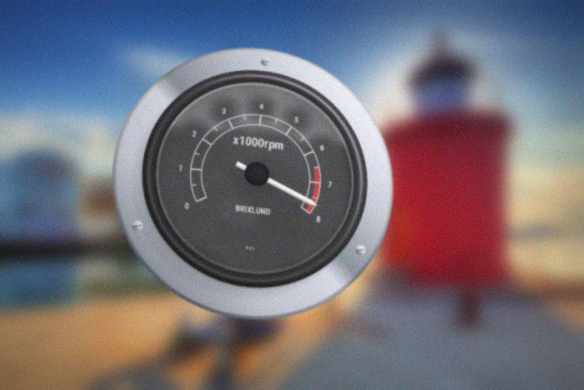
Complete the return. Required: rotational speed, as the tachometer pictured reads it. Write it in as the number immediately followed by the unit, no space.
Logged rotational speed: 7750rpm
